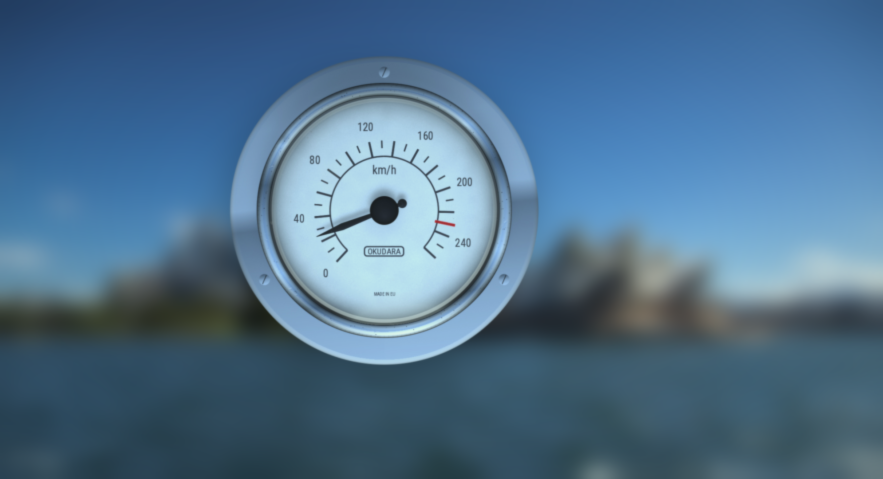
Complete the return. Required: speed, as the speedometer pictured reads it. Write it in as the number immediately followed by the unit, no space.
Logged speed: 25km/h
